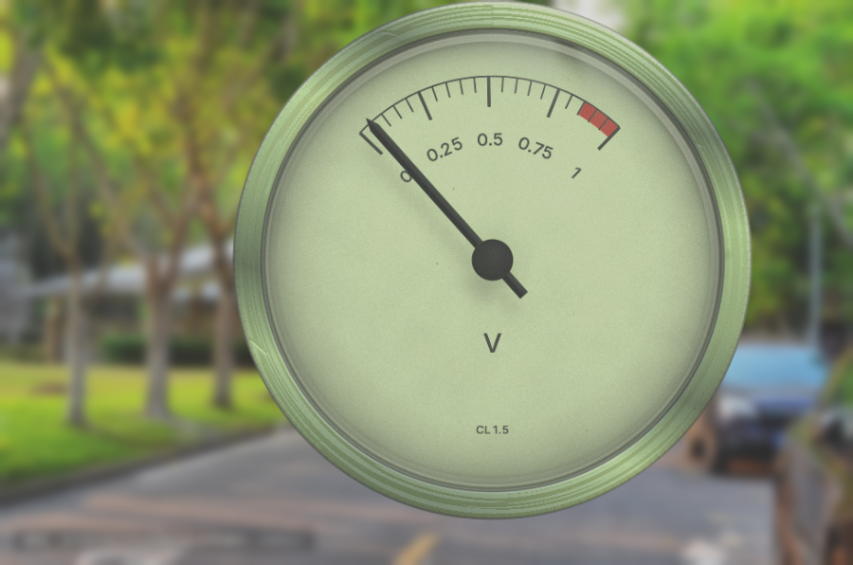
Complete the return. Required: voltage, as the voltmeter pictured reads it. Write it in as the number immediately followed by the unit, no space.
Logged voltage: 0.05V
